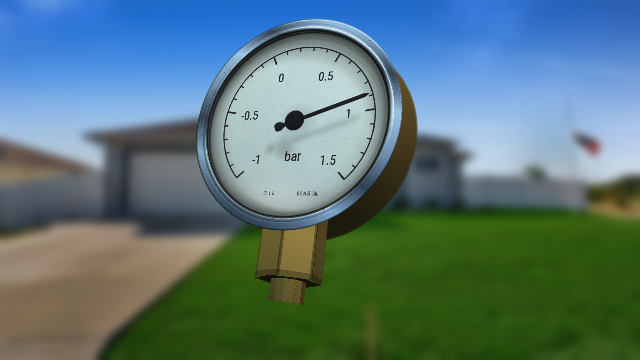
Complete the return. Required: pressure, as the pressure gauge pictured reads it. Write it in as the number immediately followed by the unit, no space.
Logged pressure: 0.9bar
